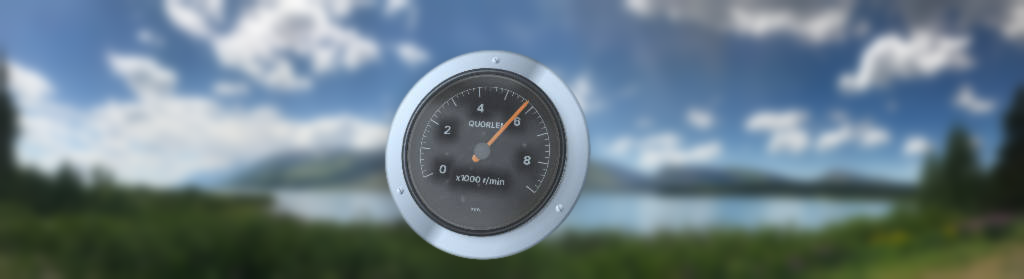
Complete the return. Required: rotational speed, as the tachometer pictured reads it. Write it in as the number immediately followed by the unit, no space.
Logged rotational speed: 5800rpm
